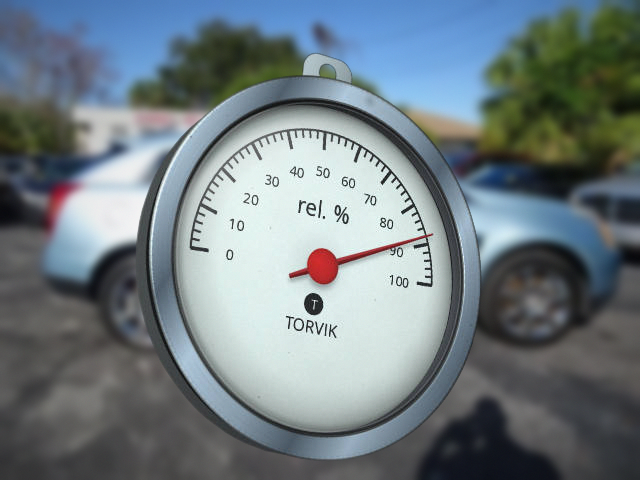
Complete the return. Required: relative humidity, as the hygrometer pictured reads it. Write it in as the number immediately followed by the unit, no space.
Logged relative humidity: 88%
